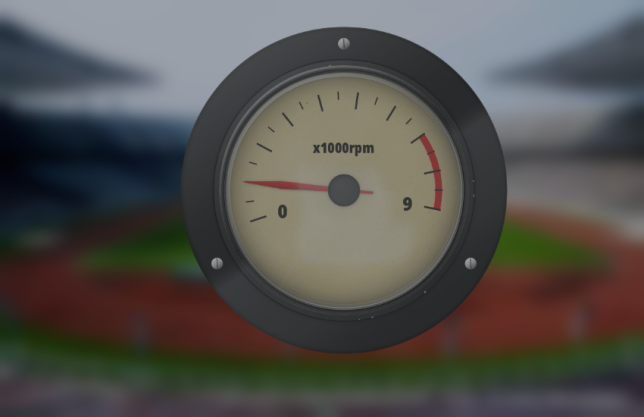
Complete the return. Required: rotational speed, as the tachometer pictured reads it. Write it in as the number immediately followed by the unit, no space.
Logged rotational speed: 1000rpm
